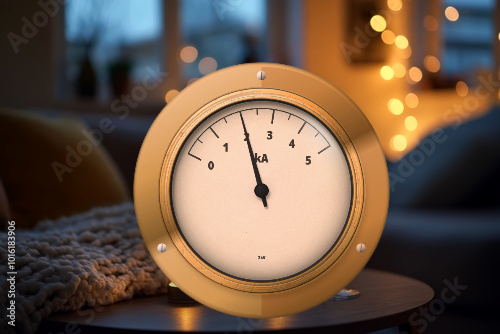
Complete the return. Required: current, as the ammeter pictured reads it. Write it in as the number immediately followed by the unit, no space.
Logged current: 2kA
